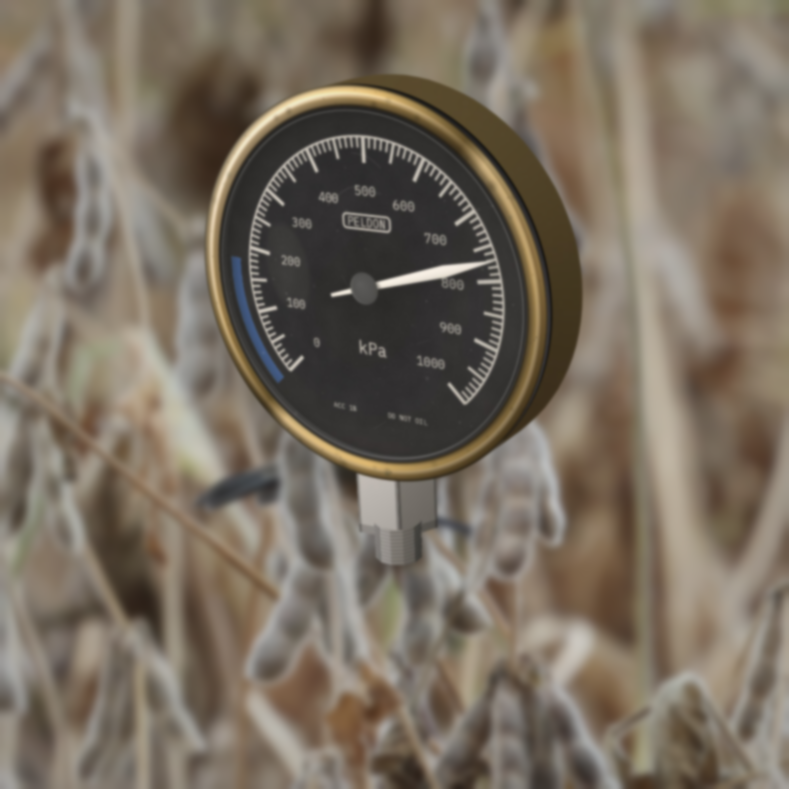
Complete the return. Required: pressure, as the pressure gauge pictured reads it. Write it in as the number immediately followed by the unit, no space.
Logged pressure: 770kPa
